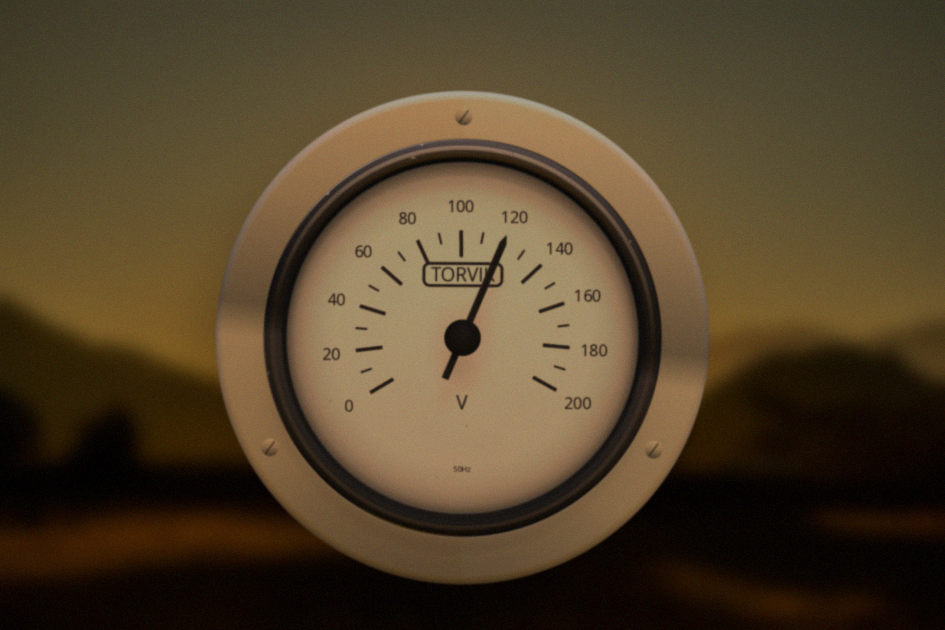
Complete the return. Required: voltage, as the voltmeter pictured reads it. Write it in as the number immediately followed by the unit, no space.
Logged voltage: 120V
